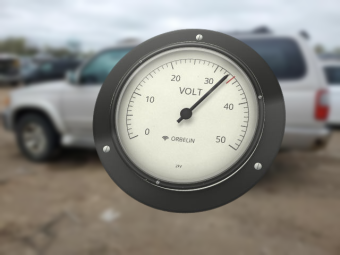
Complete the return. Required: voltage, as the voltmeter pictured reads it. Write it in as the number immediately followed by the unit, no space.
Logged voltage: 33V
